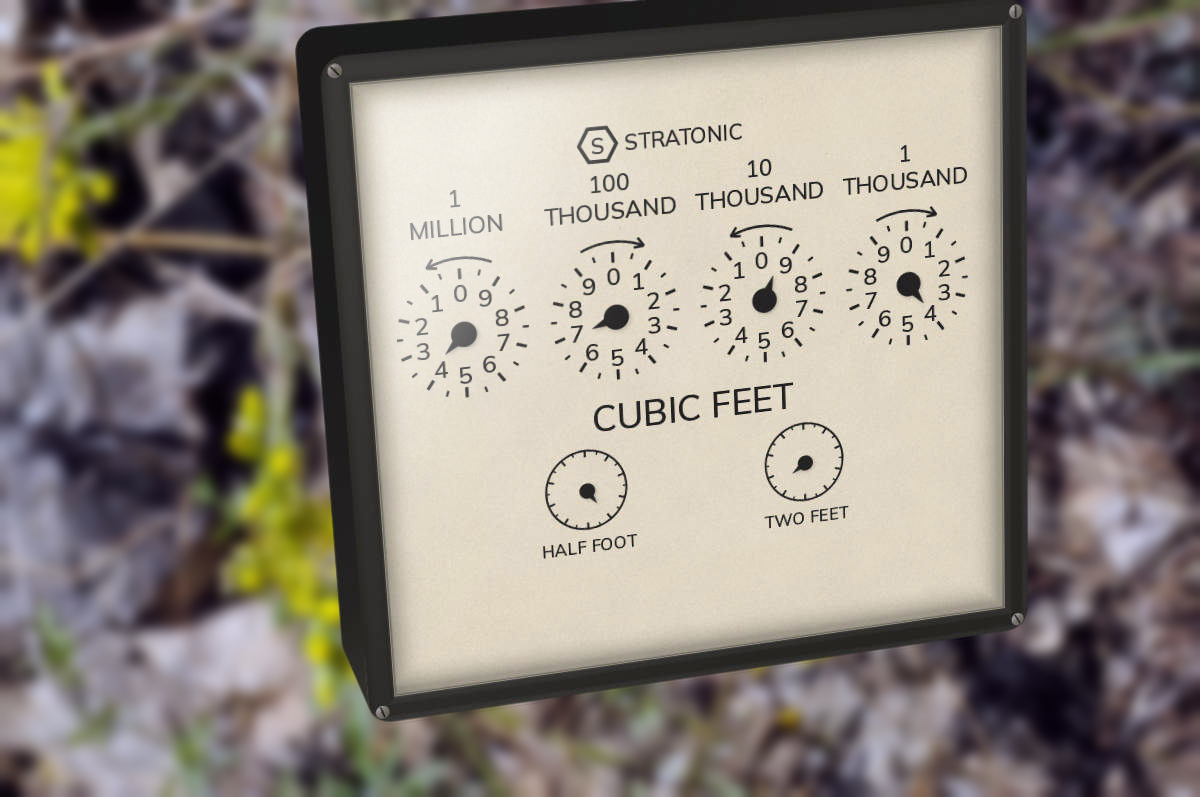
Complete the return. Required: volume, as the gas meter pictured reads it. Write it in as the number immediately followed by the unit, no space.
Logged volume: 369400ft³
